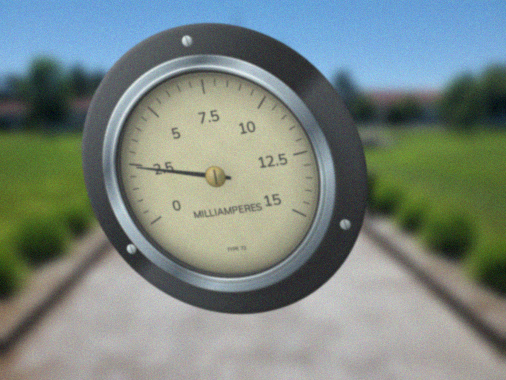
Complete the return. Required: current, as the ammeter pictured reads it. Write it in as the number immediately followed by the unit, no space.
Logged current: 2.5mA
